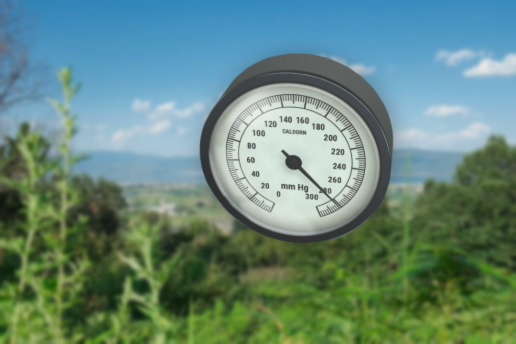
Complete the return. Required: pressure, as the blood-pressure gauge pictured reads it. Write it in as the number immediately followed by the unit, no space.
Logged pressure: 280mmHg
